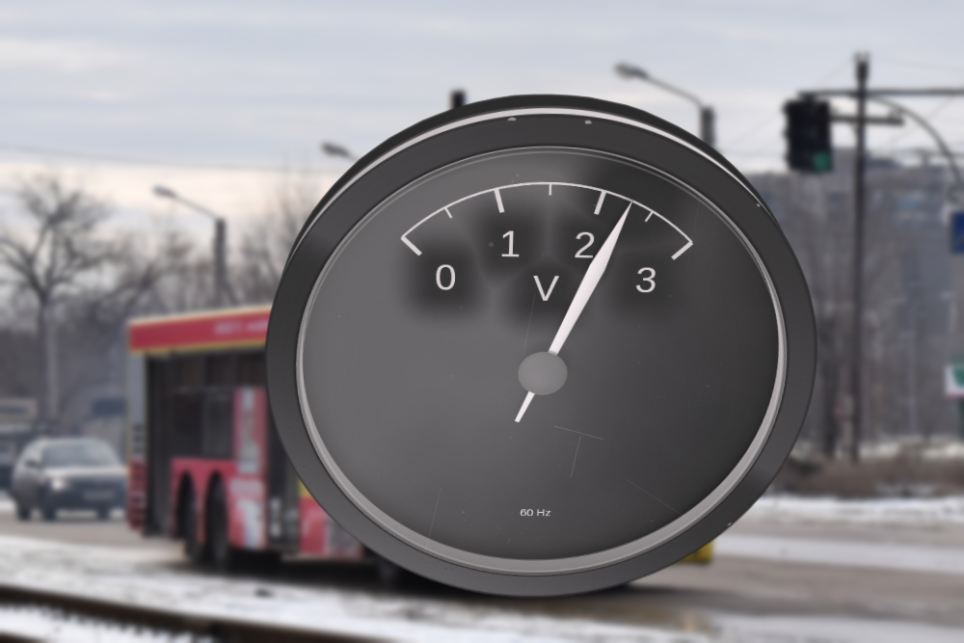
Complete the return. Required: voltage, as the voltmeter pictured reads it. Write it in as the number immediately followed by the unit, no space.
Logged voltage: 2.25V
